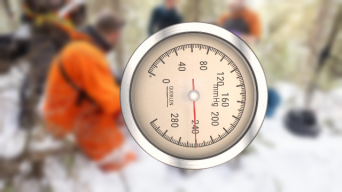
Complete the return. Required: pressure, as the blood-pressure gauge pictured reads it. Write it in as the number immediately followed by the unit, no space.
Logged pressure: 240mmHg
